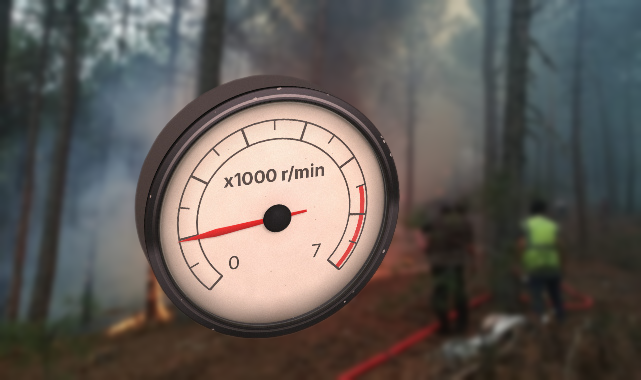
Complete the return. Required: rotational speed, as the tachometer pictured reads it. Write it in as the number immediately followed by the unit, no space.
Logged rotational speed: 1000rpm
